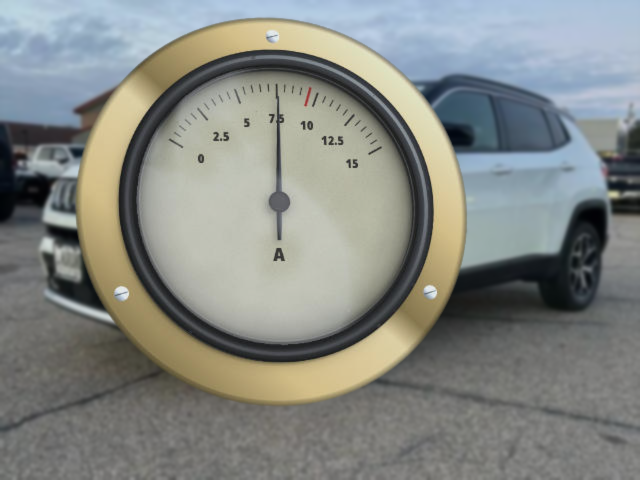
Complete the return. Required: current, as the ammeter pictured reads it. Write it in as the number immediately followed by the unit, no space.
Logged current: 7.5A
